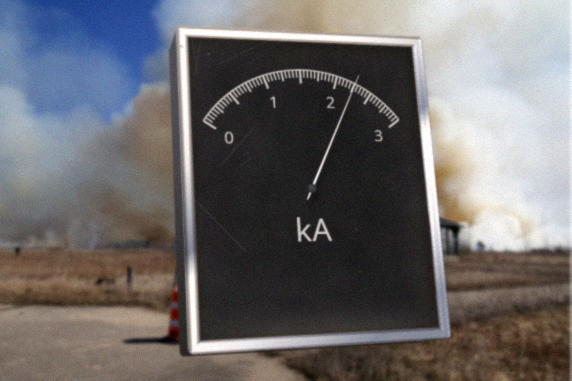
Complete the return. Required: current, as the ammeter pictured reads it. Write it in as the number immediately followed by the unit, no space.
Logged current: 2.25kA
